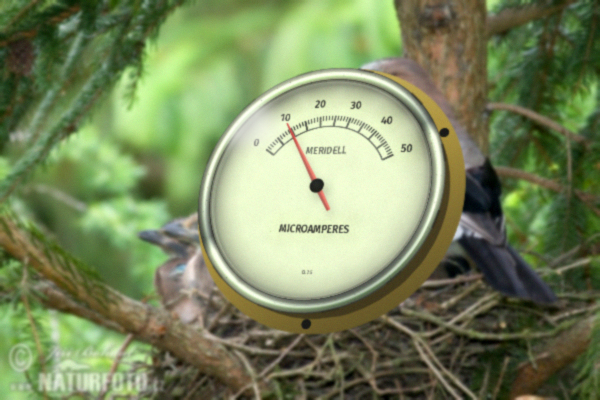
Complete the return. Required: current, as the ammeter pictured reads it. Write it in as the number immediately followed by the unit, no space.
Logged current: 10µA
